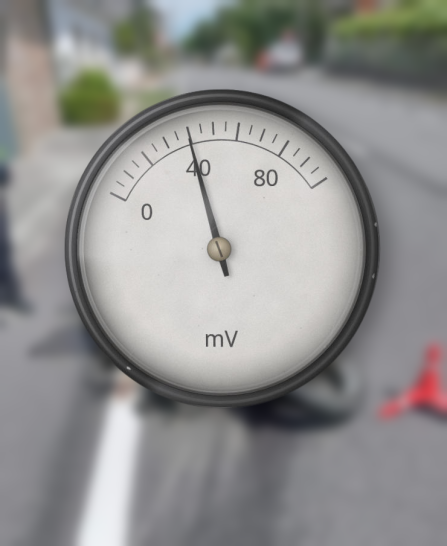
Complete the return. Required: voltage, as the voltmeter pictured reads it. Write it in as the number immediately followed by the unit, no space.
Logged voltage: 40mV
